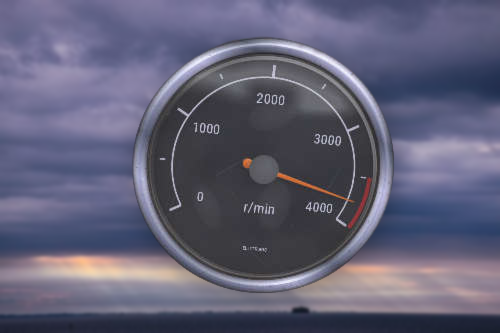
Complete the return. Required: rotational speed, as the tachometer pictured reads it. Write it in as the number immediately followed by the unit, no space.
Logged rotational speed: 3750rpm
